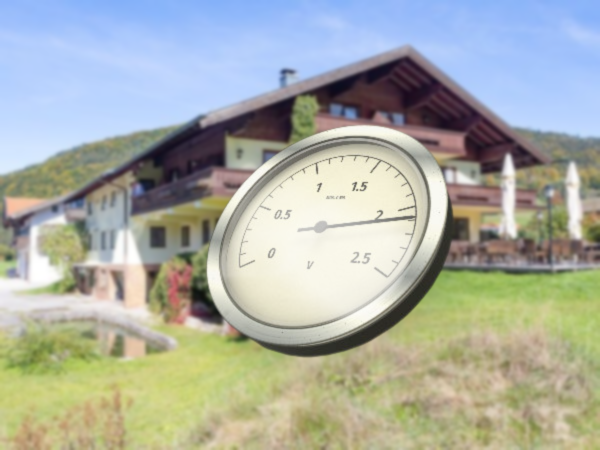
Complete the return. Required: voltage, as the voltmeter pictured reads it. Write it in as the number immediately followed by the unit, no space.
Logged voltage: 2.1V
